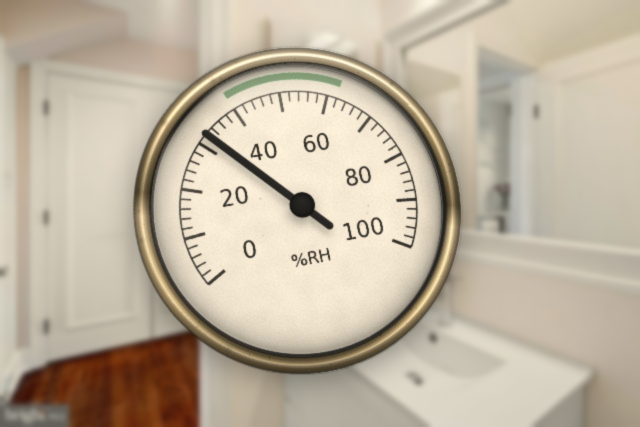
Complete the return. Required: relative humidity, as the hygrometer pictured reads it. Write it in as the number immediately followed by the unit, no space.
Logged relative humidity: 32%
